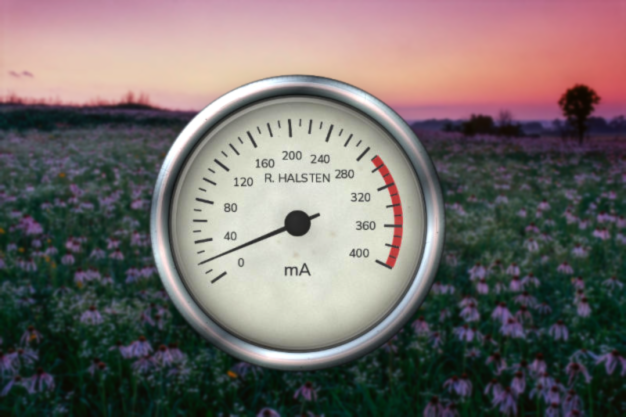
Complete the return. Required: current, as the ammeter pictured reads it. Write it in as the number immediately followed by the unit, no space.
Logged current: 20mA
